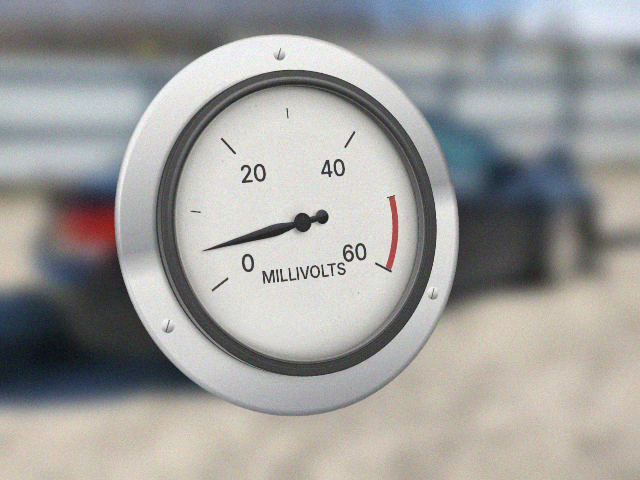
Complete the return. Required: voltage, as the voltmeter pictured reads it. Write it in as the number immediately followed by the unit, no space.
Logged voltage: 5mV
